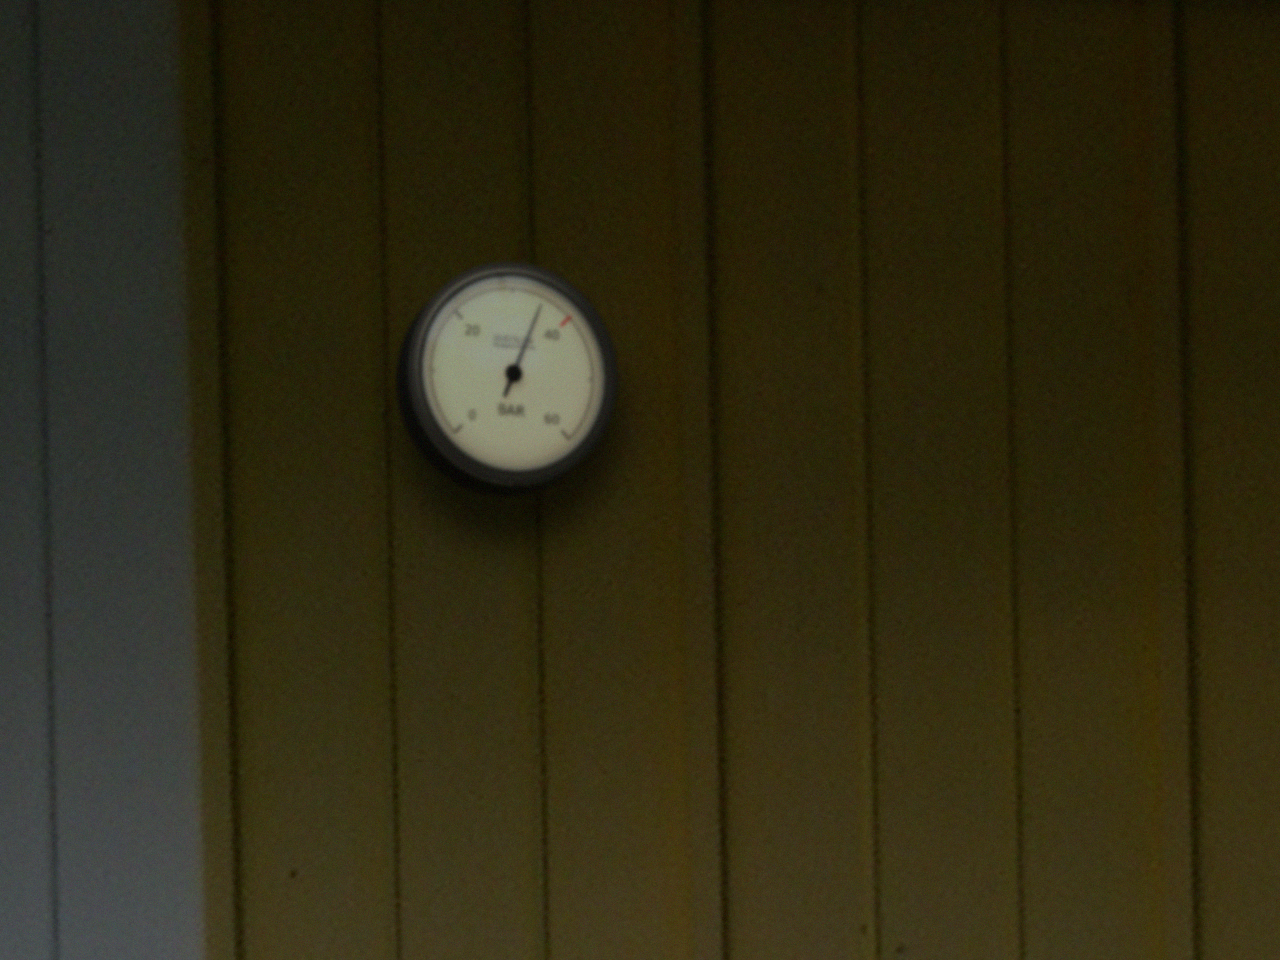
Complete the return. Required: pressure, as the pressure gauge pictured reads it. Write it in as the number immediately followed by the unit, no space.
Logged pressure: 35bar
